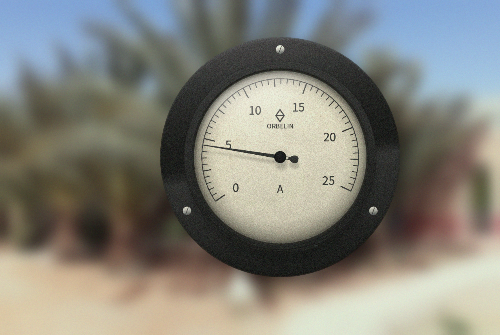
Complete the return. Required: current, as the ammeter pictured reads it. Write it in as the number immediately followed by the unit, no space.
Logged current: 4.5A
